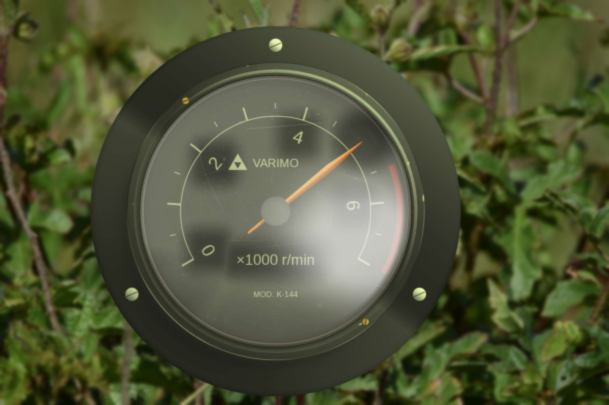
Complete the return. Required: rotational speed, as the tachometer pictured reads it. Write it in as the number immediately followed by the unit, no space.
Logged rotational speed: 5000rpm
